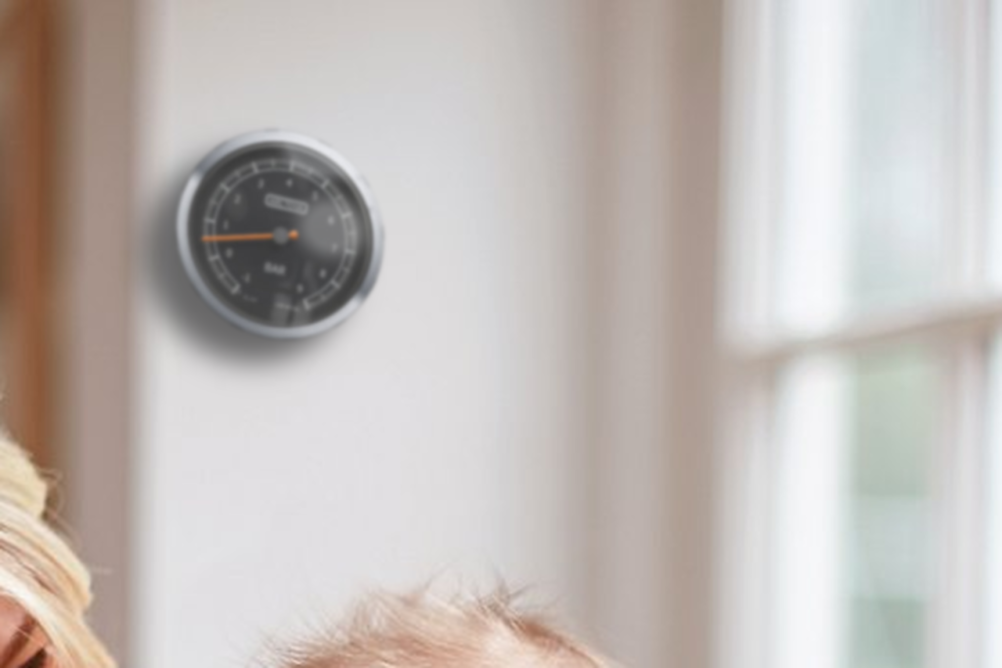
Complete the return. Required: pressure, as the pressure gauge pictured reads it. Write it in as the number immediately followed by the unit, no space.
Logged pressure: 0.5bar
